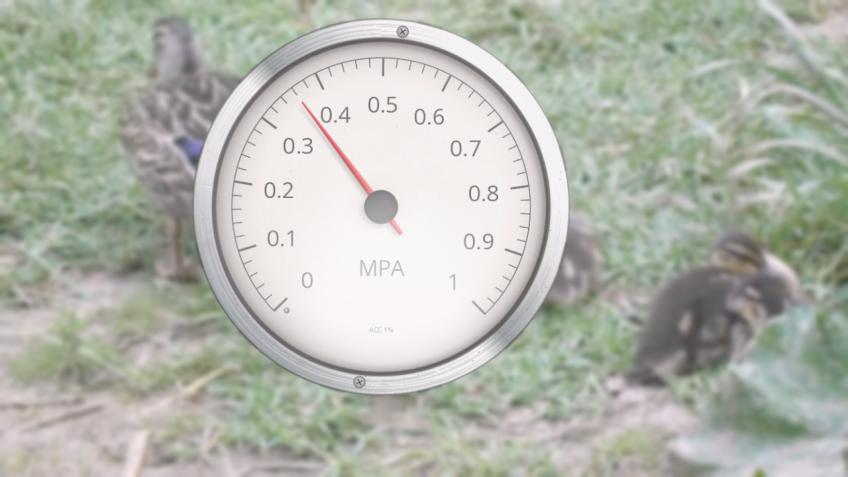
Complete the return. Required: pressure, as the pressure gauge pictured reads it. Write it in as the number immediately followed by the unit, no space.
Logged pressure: 0.36MPa
